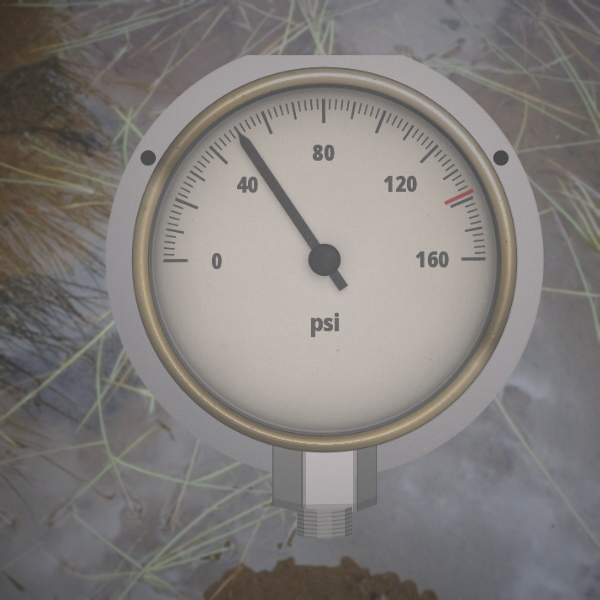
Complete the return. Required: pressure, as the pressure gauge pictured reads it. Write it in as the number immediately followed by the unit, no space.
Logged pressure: 50psi
